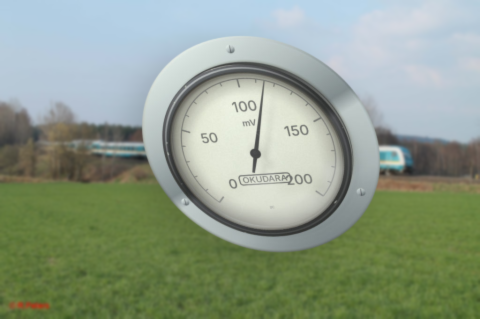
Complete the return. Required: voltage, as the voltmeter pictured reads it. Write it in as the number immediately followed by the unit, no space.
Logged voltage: 115mV
